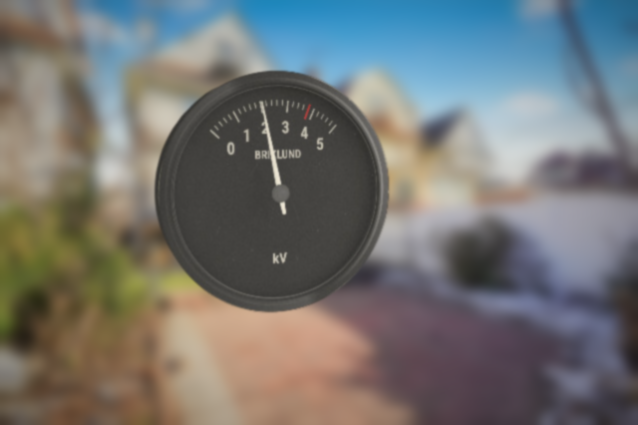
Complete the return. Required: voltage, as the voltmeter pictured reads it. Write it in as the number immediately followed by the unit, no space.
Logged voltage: 2kV
